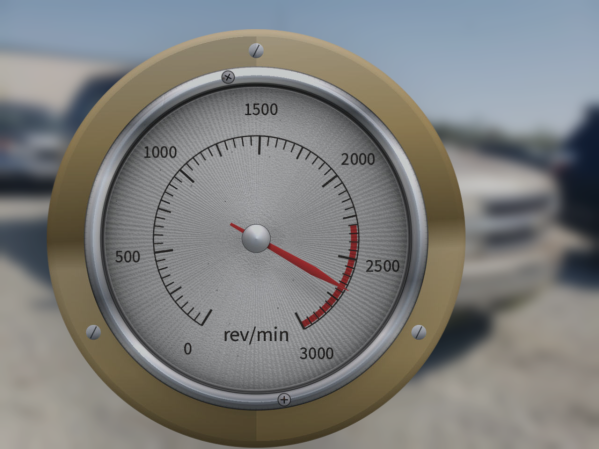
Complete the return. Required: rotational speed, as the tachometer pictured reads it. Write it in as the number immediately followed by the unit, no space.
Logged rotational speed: 2675rpm
